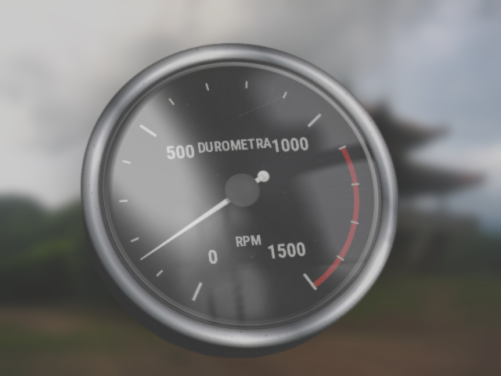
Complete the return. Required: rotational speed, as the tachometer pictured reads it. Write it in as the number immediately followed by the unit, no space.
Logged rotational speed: 150rpm
